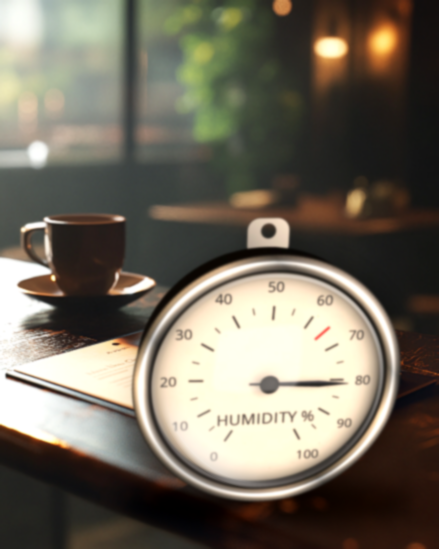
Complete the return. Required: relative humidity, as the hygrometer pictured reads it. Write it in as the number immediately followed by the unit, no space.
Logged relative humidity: 80%
